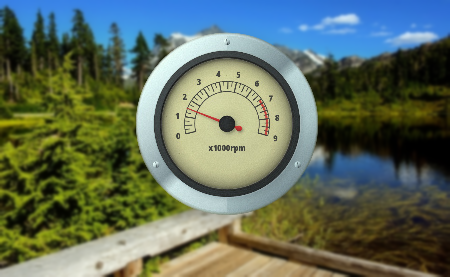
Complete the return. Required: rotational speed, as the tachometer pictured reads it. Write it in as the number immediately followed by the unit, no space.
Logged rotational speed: 1500rpm
